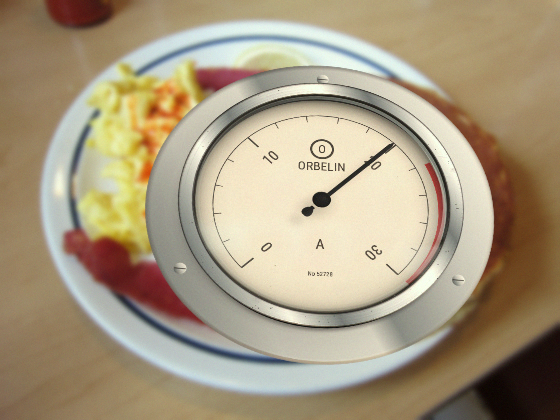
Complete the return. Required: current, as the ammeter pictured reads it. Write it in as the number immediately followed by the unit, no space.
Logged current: 20A
